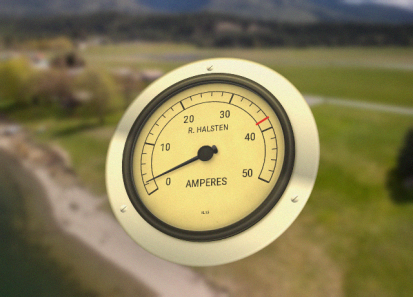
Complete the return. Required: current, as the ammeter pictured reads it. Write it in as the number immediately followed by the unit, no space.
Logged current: 2A
